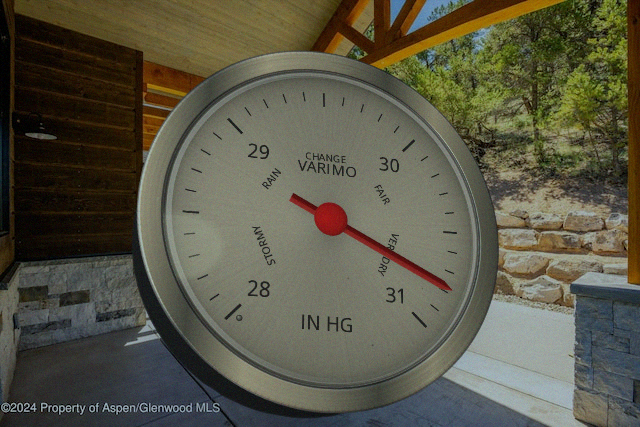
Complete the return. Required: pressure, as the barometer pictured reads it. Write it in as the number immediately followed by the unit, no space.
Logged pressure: 30.8inHg
